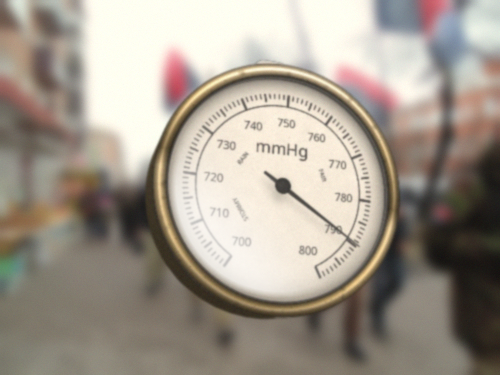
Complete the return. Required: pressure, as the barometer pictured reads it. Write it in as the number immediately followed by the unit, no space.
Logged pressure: 790mmHg
